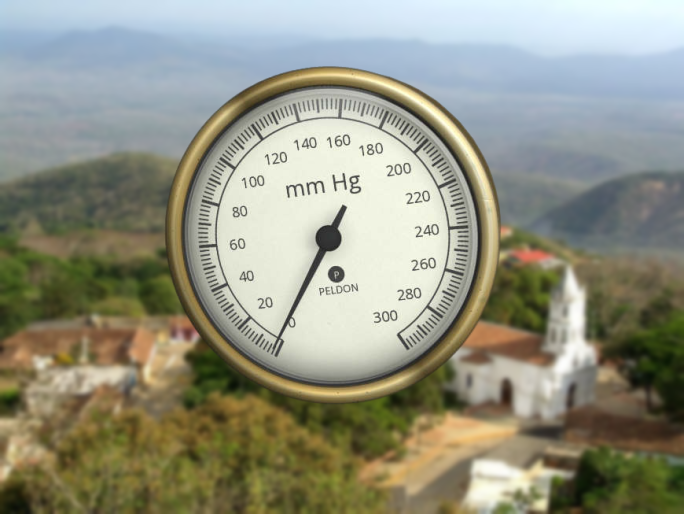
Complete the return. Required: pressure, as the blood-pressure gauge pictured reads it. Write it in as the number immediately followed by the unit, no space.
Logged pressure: 2mmHg
